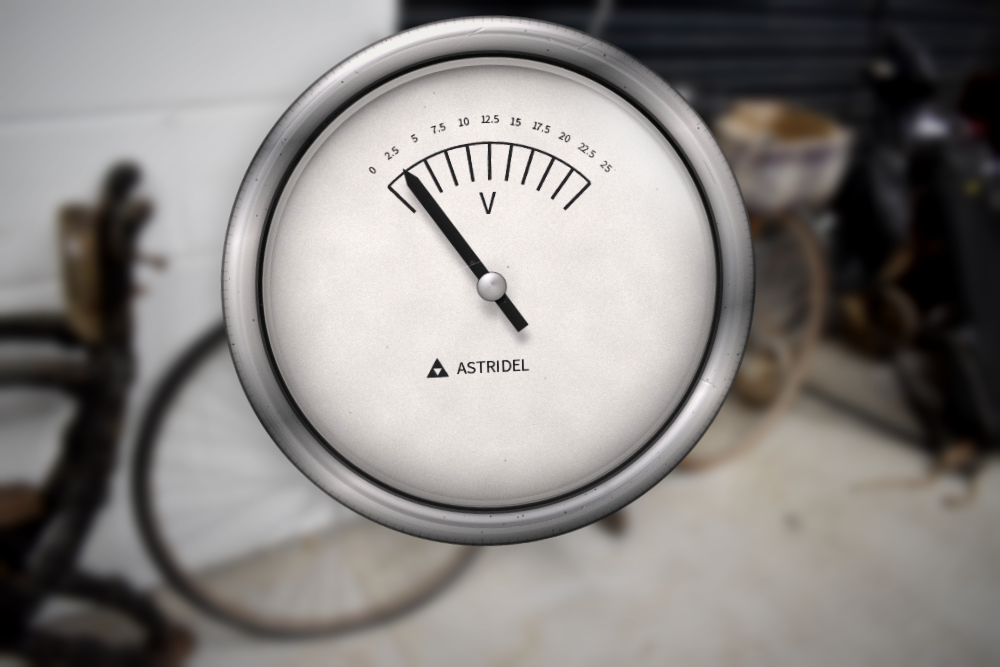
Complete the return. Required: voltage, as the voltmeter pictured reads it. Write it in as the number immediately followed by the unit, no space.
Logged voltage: 2.5V
